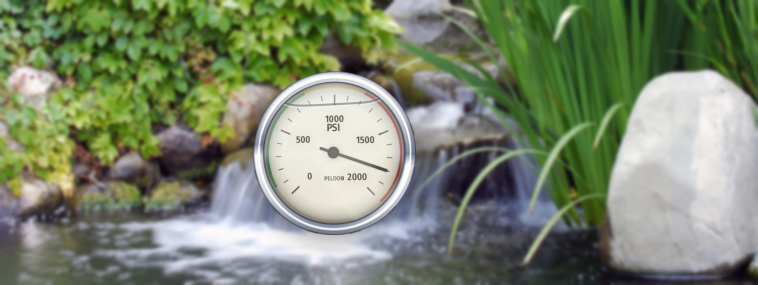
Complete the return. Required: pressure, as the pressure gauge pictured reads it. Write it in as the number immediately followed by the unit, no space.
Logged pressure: 1800psi
